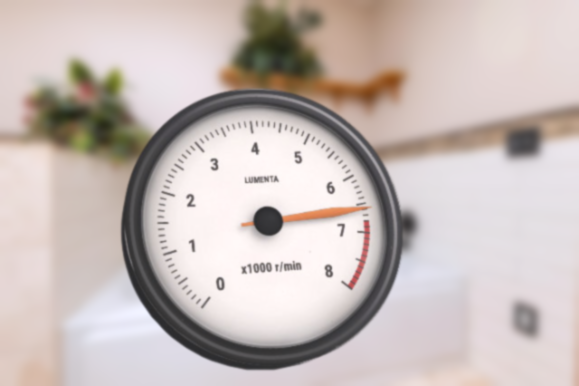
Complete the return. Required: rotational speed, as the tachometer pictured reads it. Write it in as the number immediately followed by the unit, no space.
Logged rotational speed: 6600rpm
